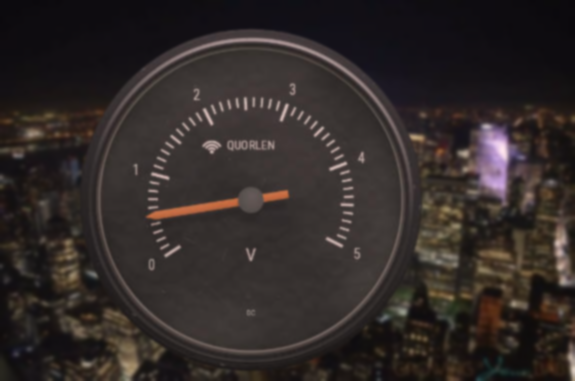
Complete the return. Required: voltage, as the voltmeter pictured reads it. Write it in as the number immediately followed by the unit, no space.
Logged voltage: 0.5V
